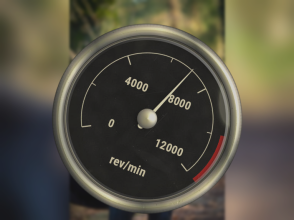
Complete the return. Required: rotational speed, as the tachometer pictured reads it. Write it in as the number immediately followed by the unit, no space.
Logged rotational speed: 7000rpm
